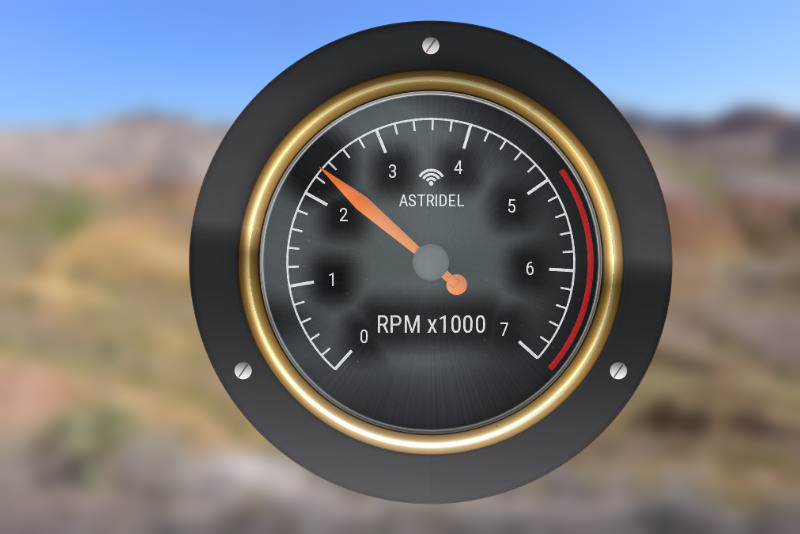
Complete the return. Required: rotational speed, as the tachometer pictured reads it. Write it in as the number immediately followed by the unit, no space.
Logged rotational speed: 2300rpm
